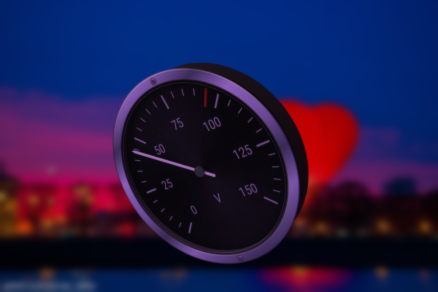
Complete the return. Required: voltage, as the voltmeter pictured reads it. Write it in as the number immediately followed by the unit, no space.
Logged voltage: 45V
